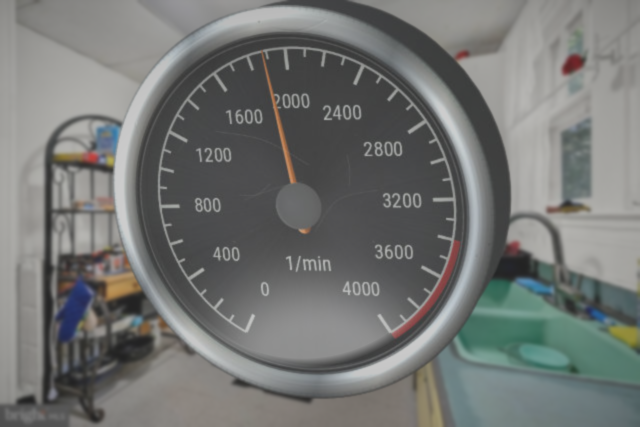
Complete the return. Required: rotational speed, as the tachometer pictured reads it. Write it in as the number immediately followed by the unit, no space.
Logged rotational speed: 1900rpm
